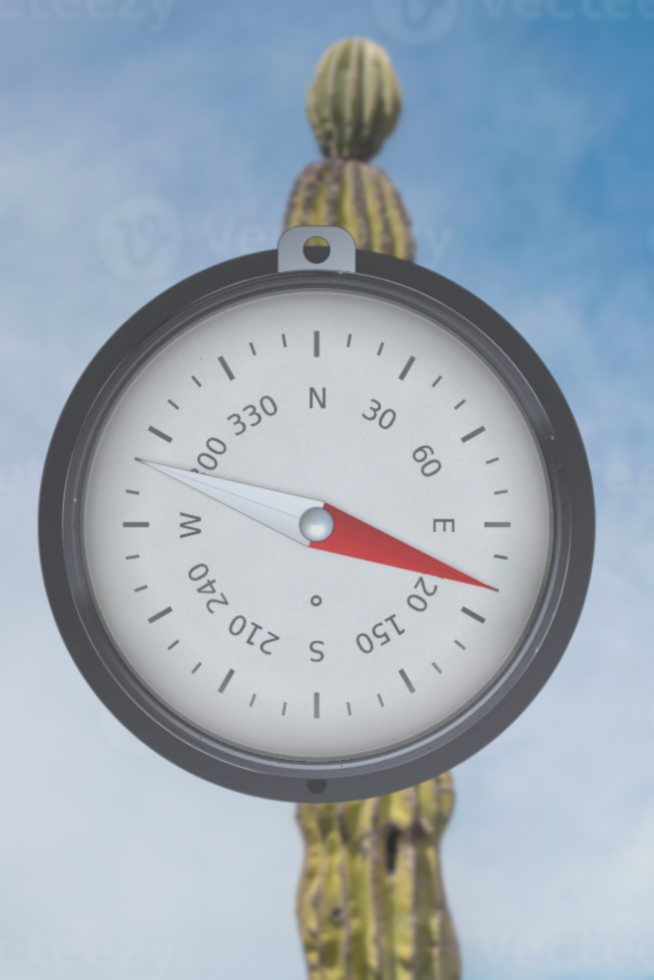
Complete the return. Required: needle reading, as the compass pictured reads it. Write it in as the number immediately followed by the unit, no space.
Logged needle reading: 110°
